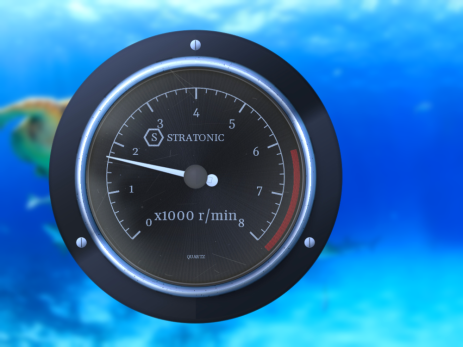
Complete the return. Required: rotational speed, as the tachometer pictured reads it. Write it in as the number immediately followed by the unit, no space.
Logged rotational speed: 1700rpm
